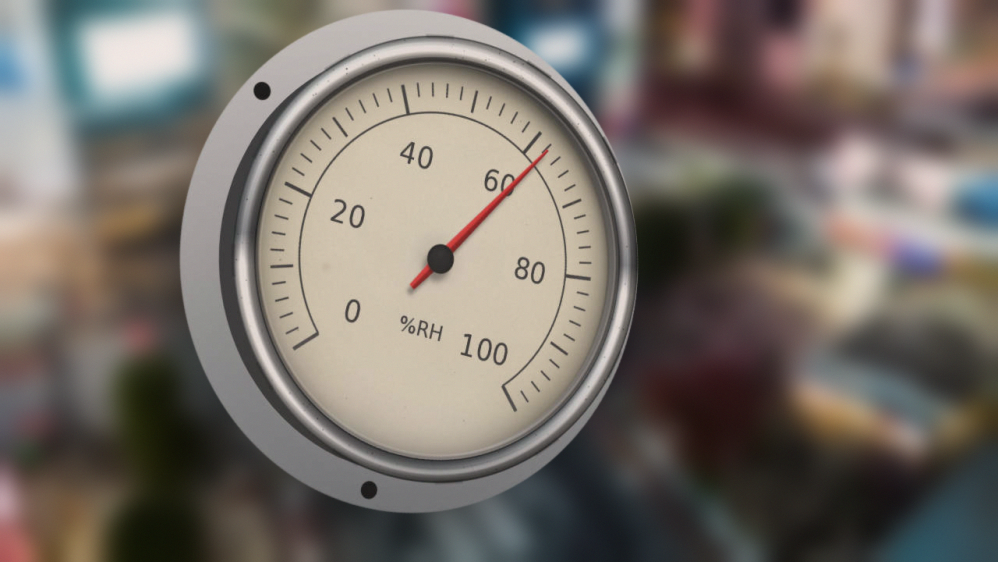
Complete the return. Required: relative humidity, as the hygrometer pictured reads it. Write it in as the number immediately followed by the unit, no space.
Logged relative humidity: 62%
